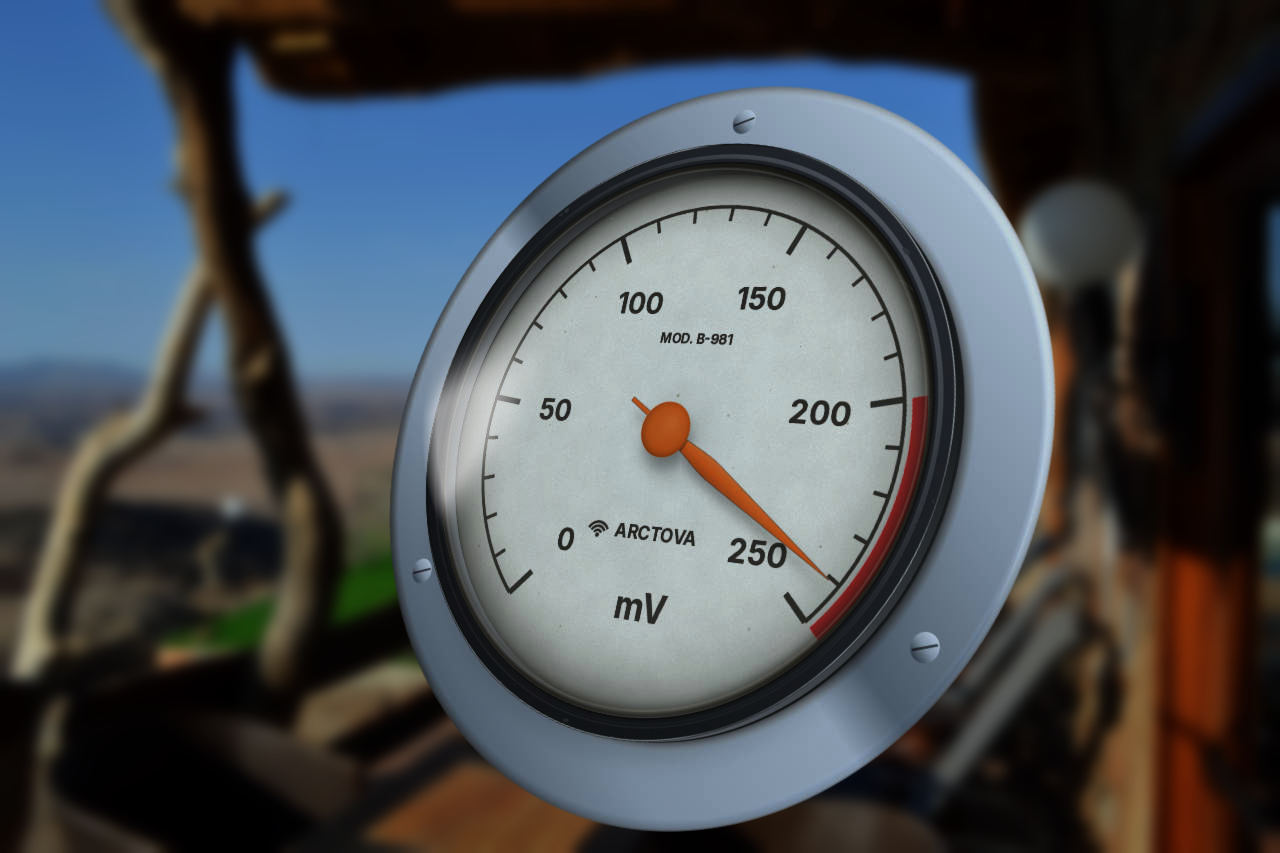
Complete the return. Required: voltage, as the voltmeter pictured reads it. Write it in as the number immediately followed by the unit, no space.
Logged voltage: 240mV
